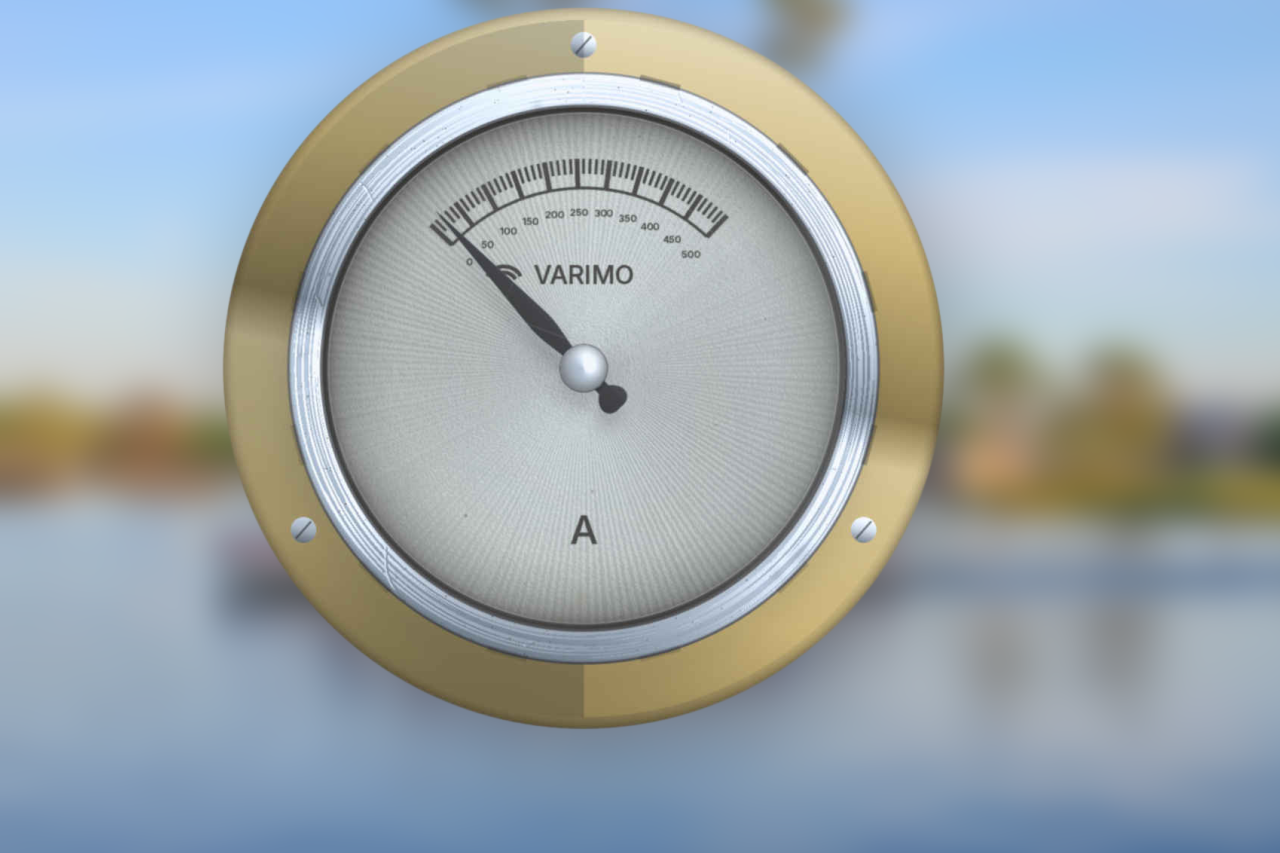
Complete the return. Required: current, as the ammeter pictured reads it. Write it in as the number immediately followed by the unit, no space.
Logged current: 20A
